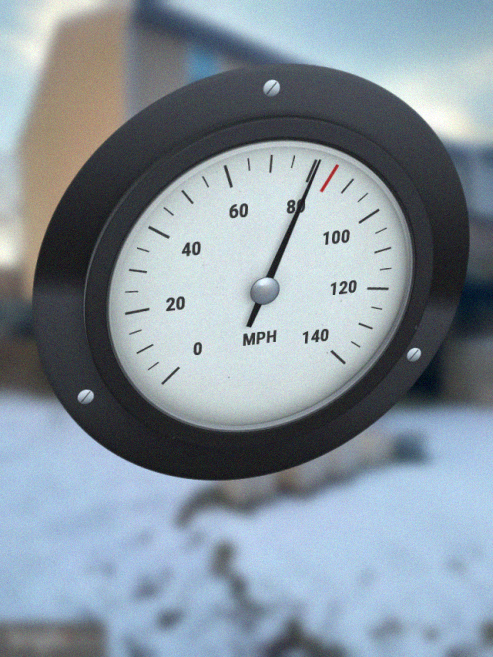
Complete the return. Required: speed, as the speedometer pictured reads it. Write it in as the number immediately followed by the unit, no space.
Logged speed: 80mph
